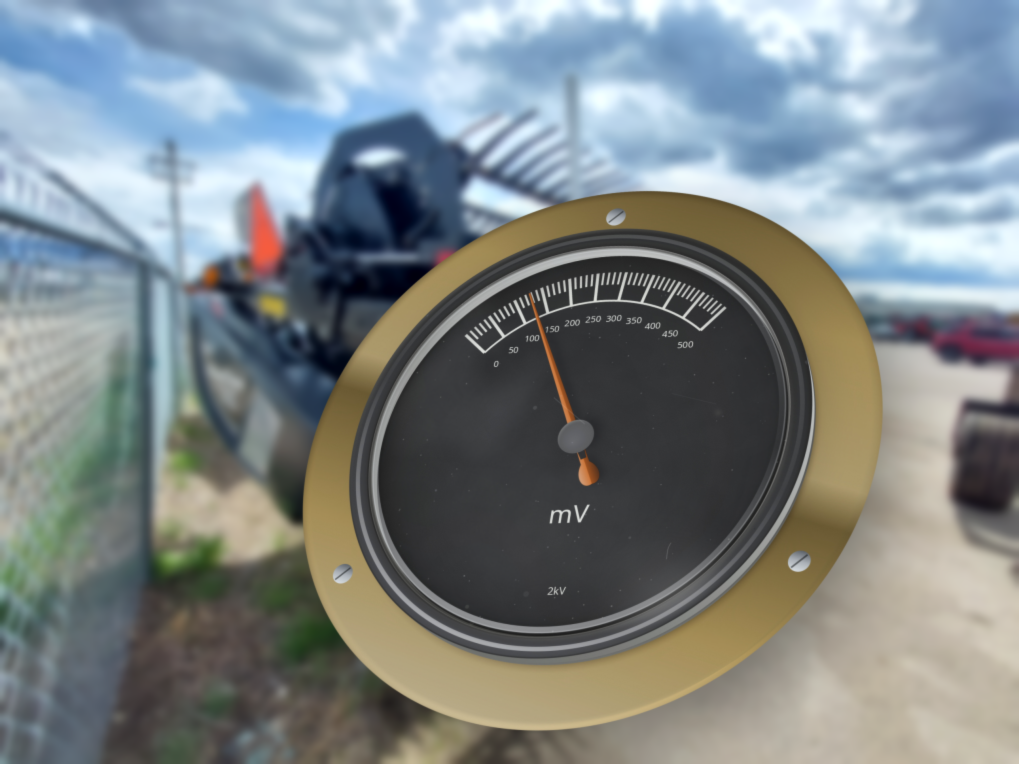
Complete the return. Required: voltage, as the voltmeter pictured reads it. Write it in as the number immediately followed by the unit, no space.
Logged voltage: 130mV
